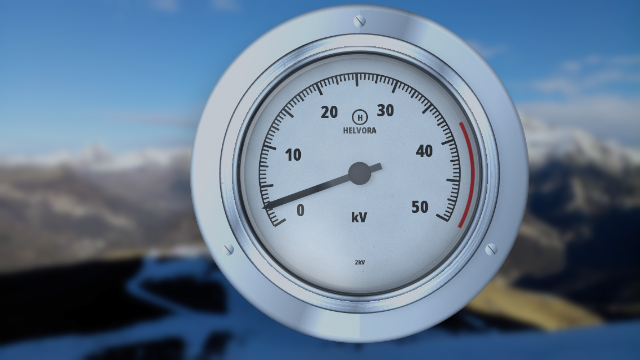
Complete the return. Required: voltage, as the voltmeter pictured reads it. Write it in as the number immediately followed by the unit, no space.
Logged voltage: 2.5kV
